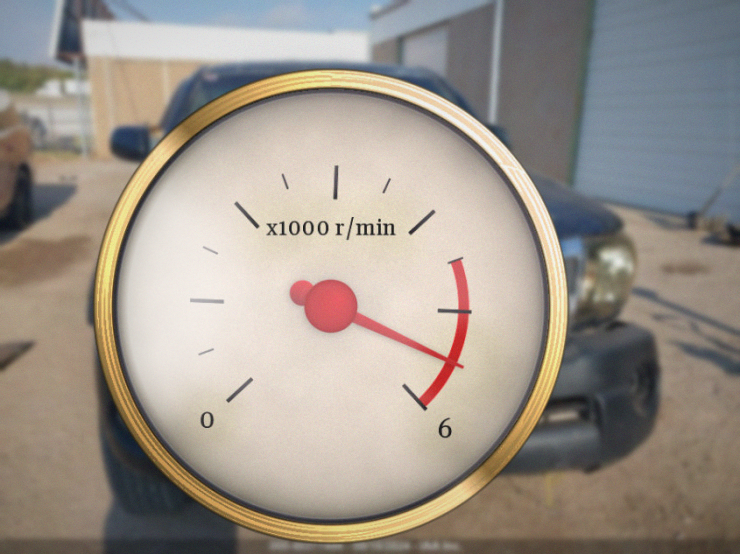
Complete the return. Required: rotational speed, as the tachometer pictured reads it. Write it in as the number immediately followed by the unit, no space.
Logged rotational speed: 5500rpm
